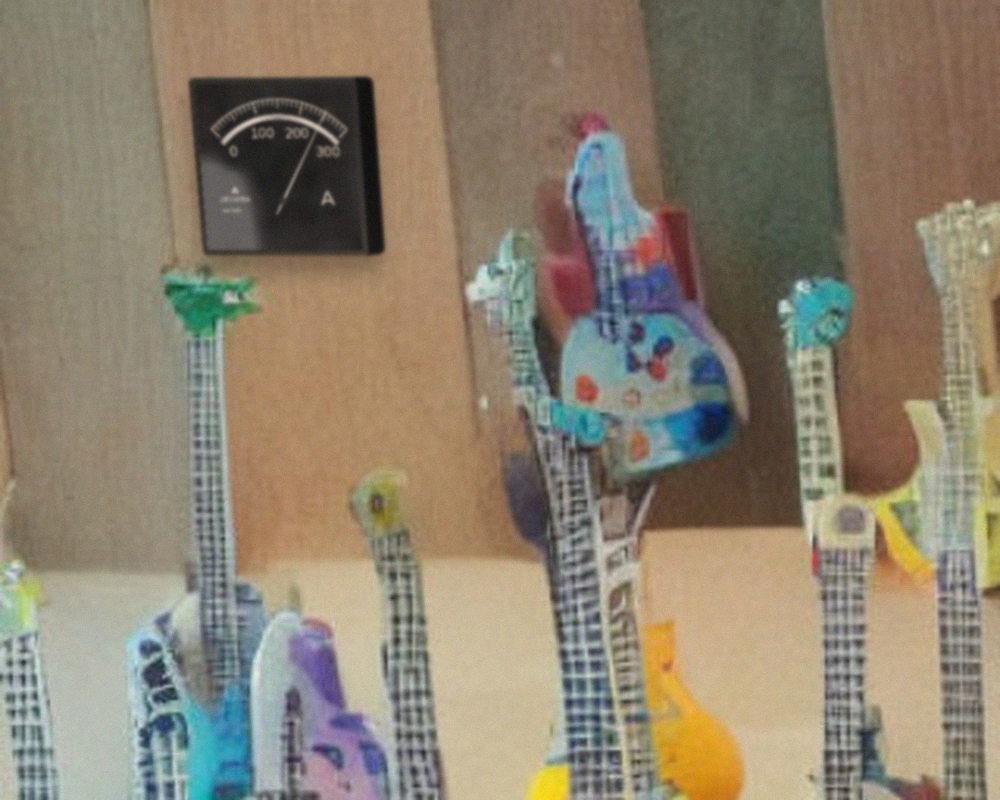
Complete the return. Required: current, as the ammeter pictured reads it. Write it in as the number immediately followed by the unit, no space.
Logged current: 250A
